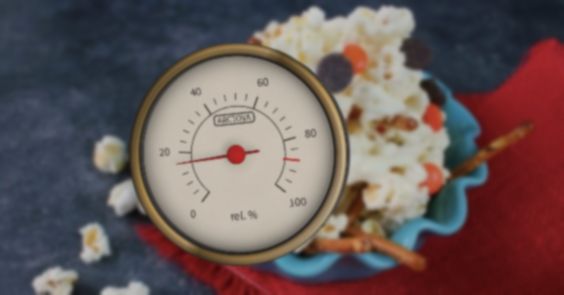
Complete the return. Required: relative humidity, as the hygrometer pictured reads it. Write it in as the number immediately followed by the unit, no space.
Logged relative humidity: 16%
